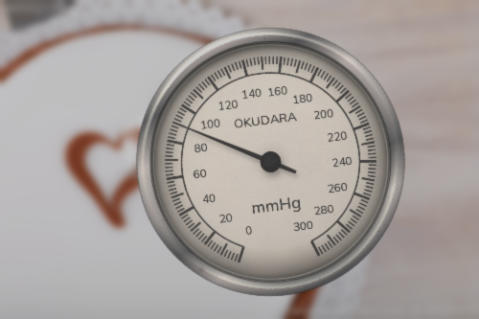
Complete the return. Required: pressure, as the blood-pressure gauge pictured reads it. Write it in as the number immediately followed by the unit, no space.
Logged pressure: 90mmHg
